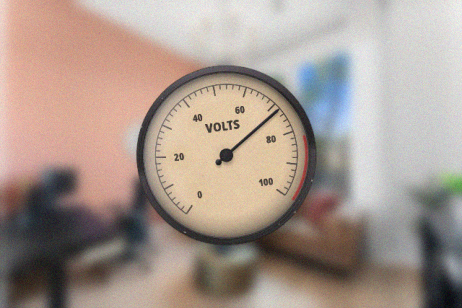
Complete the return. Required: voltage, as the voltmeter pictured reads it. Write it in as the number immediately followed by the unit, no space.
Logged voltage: 72V
